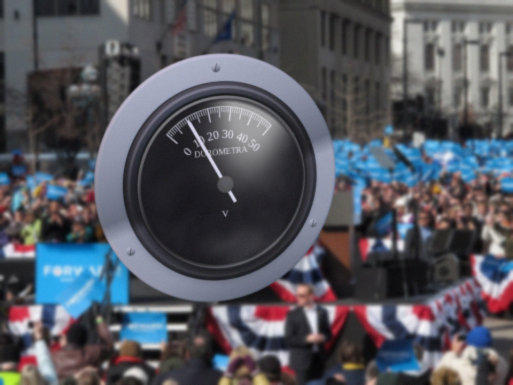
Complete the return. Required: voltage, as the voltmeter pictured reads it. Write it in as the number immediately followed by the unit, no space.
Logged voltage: 10V
